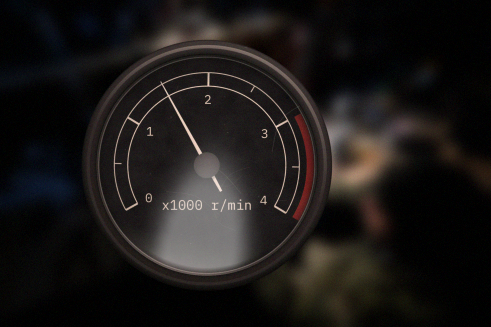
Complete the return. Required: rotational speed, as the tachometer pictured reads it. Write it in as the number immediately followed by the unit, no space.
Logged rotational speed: 1500rpm
